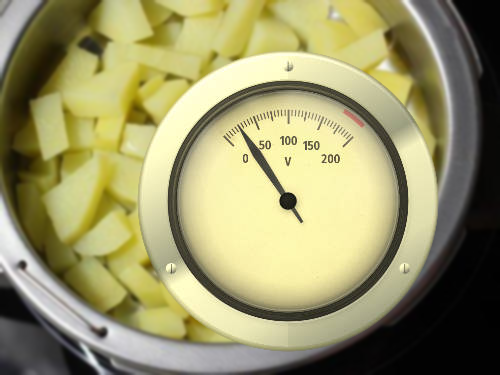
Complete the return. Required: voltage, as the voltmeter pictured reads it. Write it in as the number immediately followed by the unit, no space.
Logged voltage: 25V
